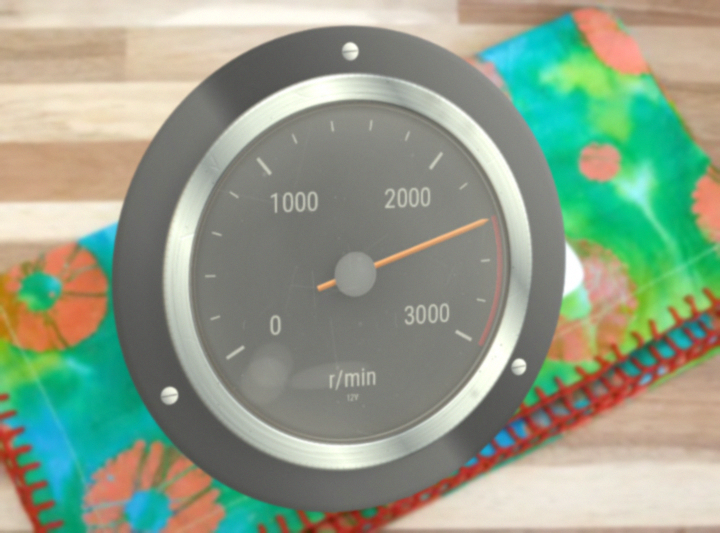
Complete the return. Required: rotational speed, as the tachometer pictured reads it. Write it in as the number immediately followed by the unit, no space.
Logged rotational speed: 2400rpm
